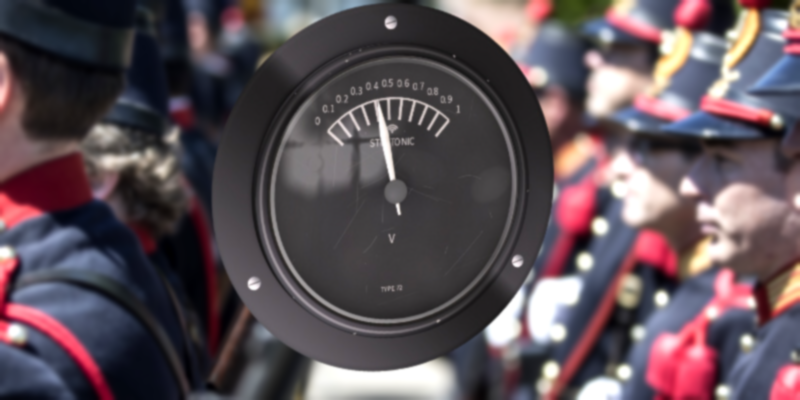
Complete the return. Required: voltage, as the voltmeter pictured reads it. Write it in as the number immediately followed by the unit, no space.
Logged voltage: 0.4V
